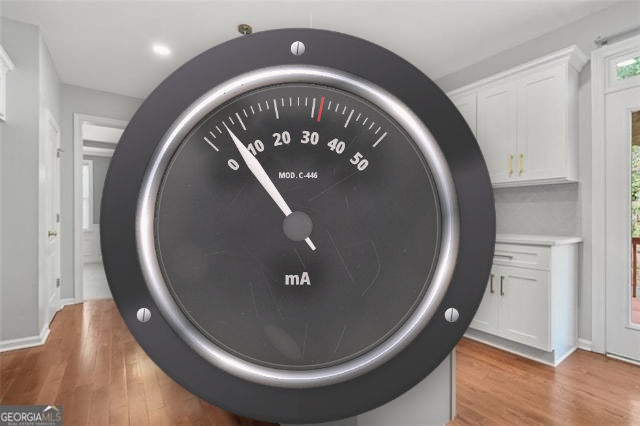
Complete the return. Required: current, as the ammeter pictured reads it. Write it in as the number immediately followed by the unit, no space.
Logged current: 6mA
